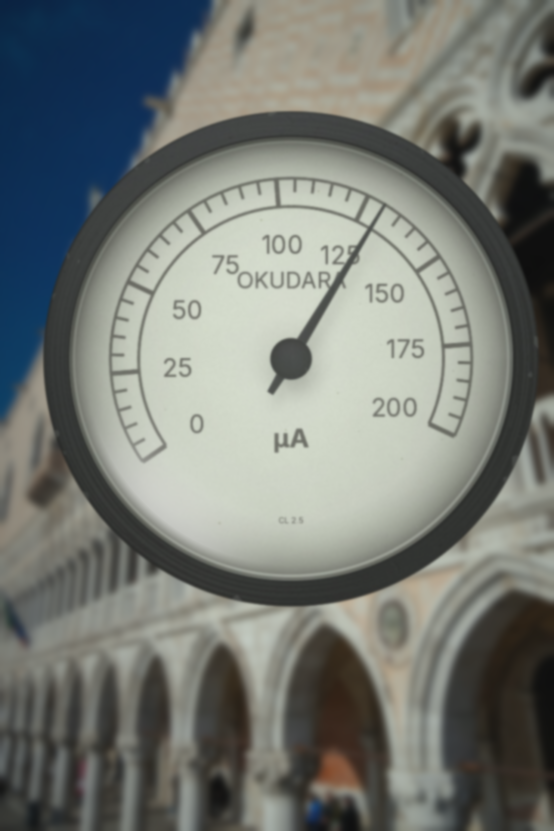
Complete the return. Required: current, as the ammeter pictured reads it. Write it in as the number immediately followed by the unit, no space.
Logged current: 130µA
